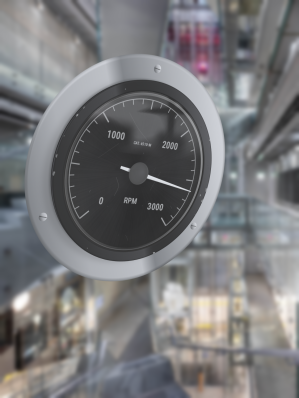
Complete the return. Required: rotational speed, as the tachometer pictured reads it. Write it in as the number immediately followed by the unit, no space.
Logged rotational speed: 2600rpm
